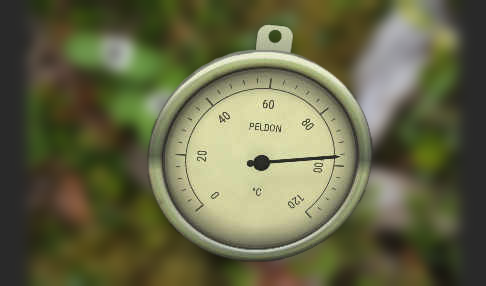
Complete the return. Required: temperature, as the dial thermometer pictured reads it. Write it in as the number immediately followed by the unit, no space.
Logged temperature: 96°C
